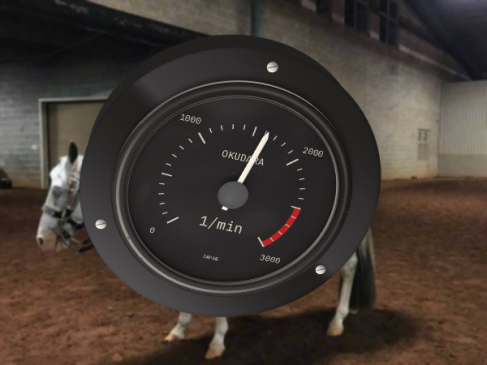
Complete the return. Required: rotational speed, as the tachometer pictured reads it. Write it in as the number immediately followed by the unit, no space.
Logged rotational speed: 1600rpm
